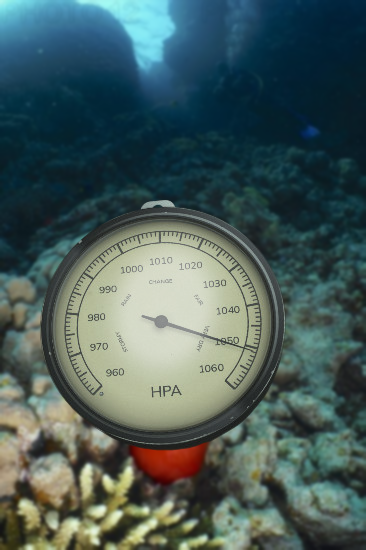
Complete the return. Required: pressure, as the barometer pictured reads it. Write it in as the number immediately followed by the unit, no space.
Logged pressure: 1051hPa
